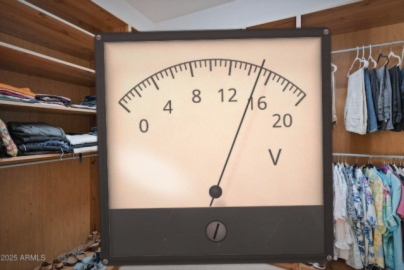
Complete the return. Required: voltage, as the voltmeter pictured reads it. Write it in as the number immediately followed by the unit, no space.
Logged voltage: 15V
